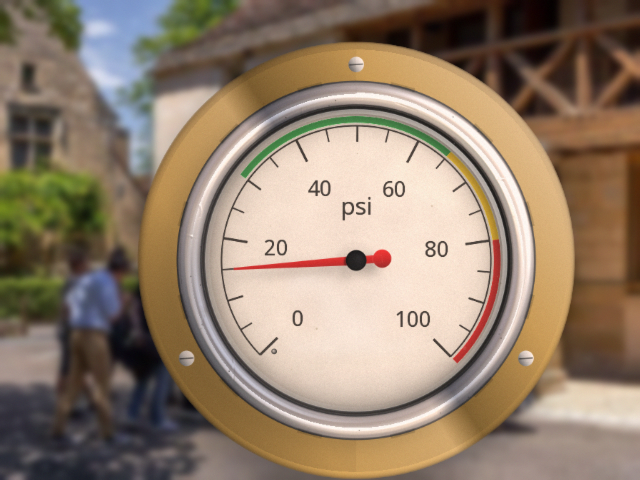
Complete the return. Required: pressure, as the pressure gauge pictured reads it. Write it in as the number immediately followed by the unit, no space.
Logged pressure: 15psi
